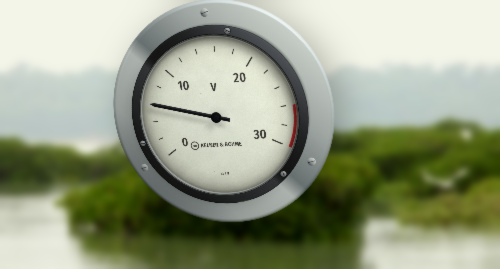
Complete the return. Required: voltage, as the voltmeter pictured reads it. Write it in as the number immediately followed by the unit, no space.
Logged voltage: 6V
